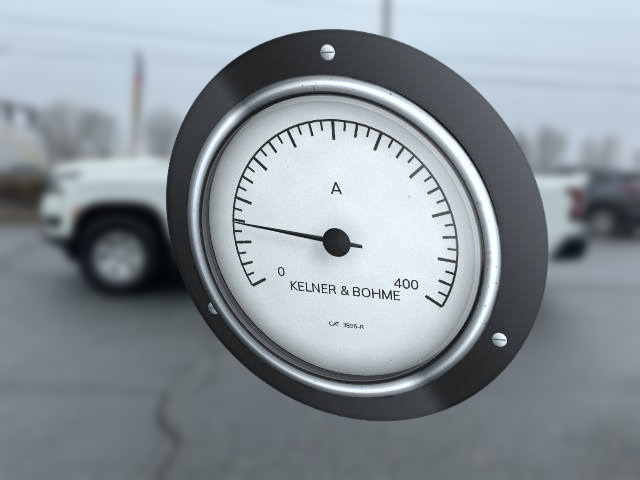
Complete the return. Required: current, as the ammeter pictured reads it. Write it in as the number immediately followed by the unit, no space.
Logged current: 60A
